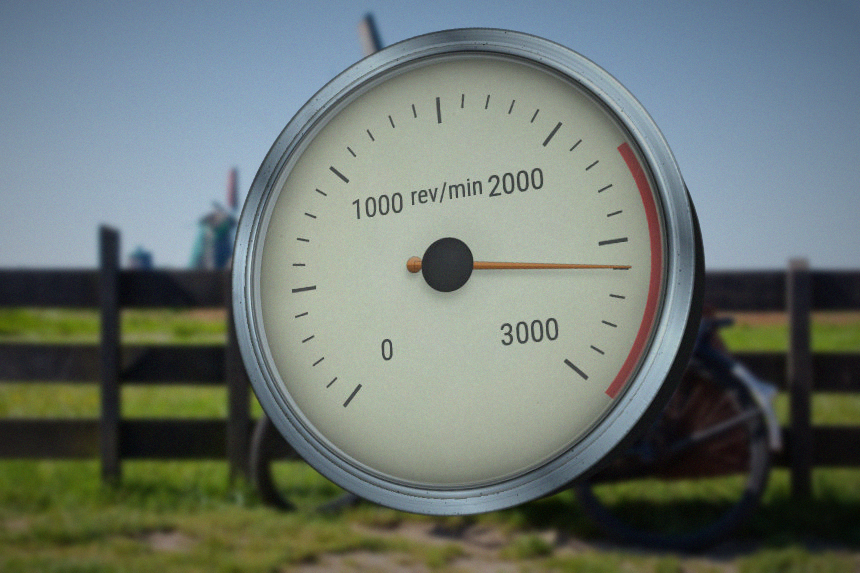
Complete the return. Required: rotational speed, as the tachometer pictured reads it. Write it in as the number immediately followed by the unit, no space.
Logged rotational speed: 2600rpm
